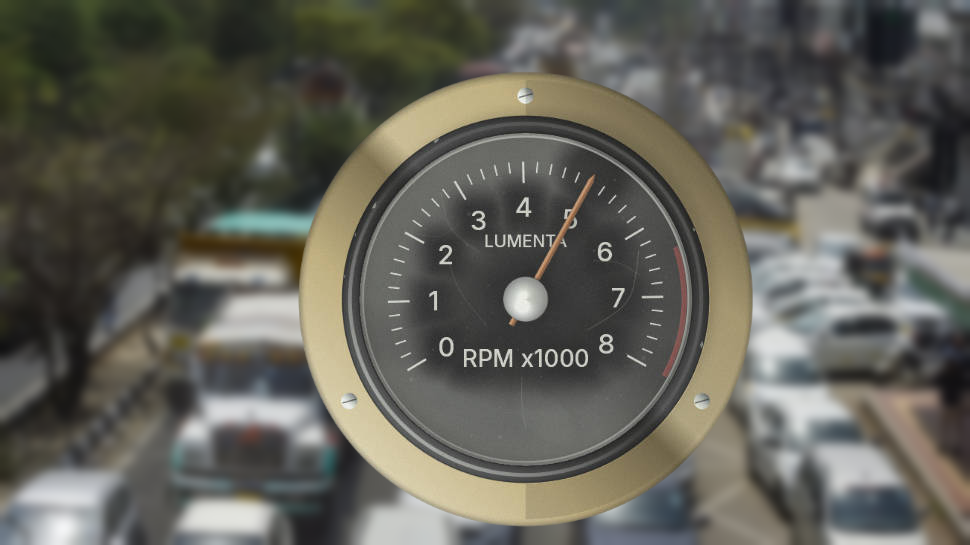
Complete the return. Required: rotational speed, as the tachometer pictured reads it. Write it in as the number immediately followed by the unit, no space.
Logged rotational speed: 5000rpm
